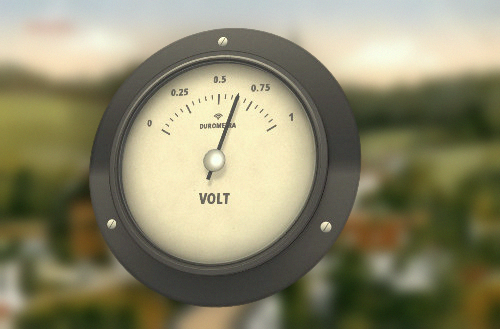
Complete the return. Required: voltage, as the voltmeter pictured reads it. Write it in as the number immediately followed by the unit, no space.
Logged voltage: 0.65V
